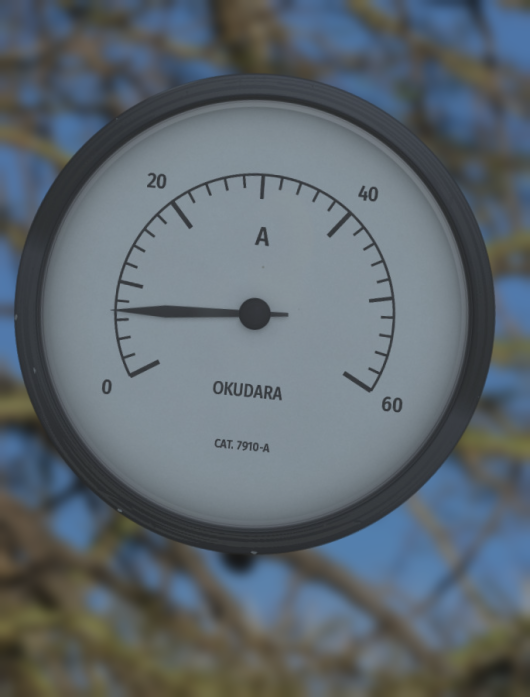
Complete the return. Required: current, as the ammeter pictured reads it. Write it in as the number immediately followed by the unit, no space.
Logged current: 7A
